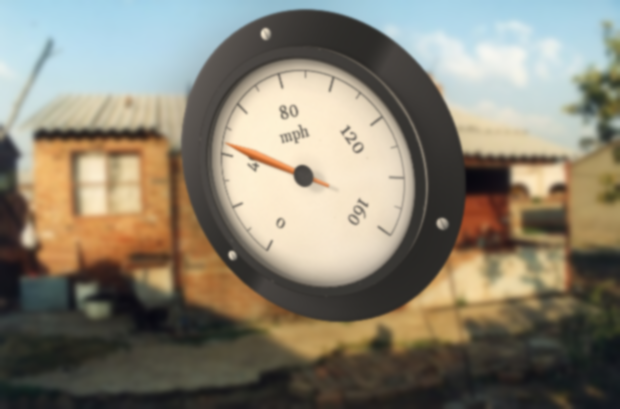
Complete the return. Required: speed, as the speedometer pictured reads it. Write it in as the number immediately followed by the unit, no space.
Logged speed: 45mph
